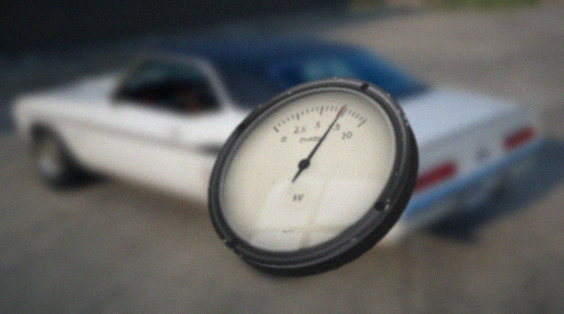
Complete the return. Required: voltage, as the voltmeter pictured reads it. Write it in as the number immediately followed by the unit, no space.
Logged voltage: 7.5kV
